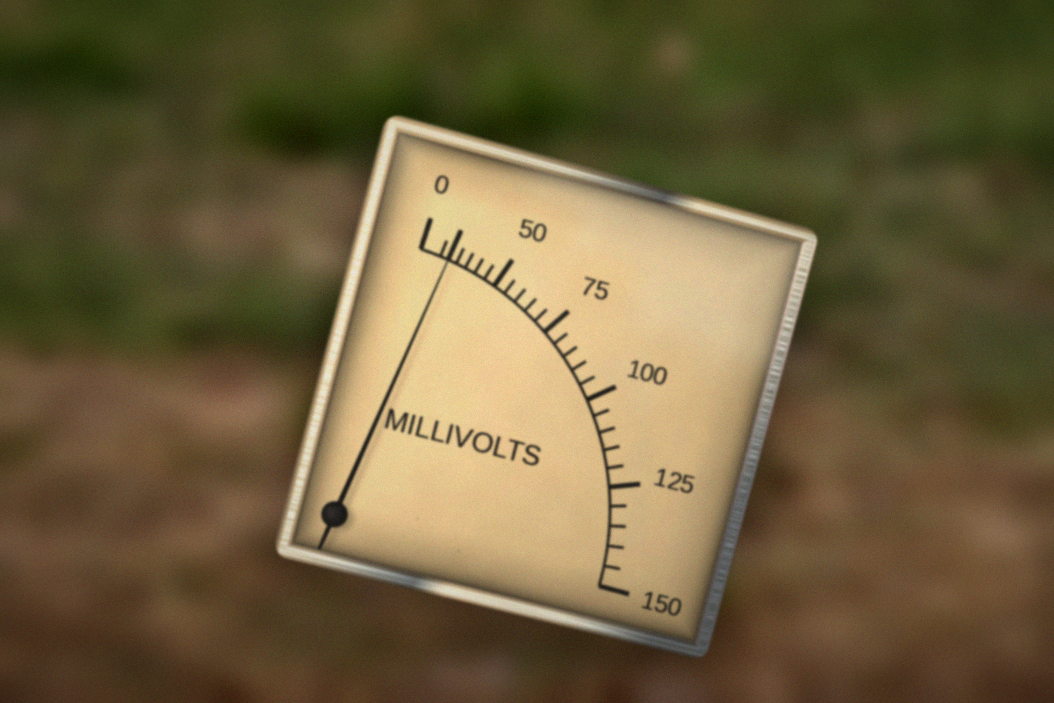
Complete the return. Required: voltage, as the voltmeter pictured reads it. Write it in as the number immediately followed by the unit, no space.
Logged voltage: 25mV
